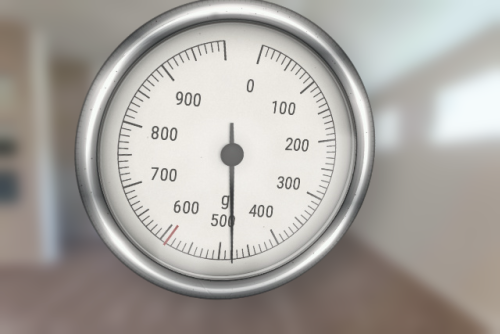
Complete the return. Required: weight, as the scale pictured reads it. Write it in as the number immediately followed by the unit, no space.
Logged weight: 480g
